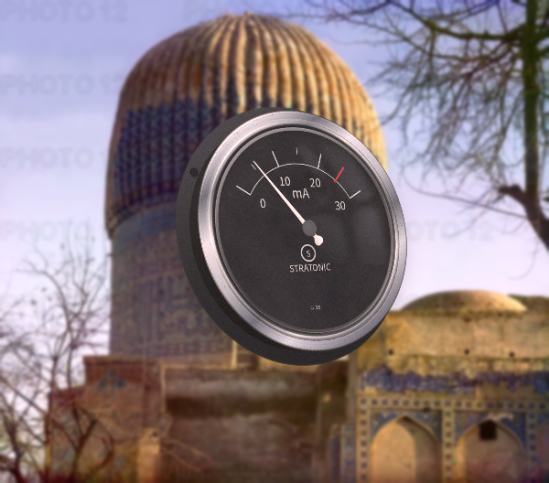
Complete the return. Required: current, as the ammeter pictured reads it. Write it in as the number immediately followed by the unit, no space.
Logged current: 5mA
